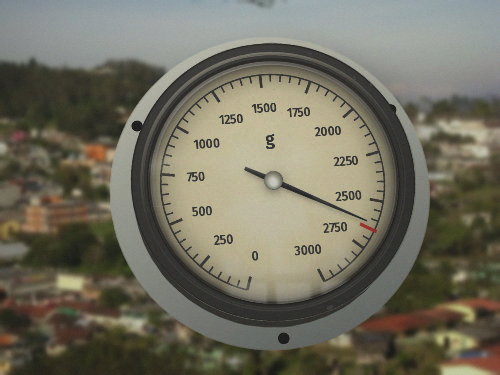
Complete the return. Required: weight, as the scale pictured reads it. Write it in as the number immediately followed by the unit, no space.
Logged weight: 2625g
